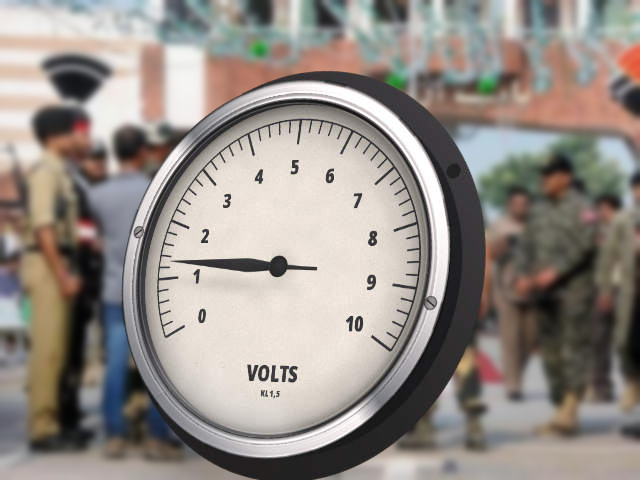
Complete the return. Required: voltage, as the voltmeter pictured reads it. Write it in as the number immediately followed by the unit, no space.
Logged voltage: 1.3V
